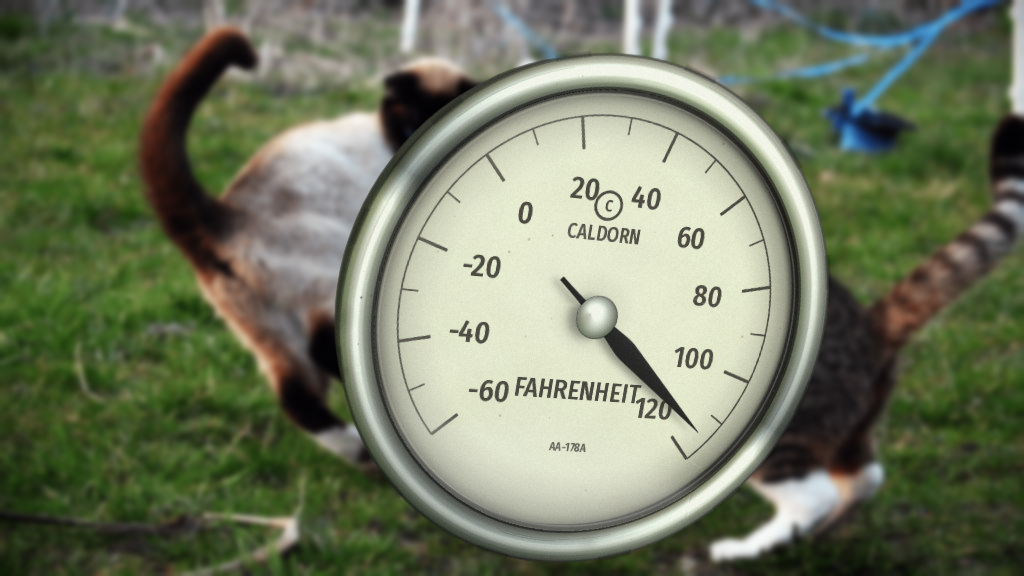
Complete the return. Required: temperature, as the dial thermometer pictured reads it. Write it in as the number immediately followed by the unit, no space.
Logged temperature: 115°F
